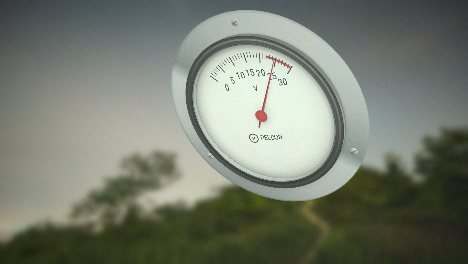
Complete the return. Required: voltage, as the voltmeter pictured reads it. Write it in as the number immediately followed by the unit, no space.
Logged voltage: 25V
